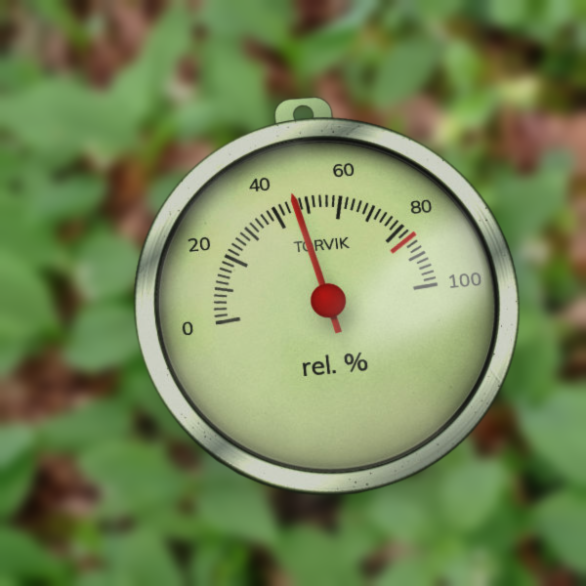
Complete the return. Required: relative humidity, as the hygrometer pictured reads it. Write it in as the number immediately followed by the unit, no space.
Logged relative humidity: 46%
